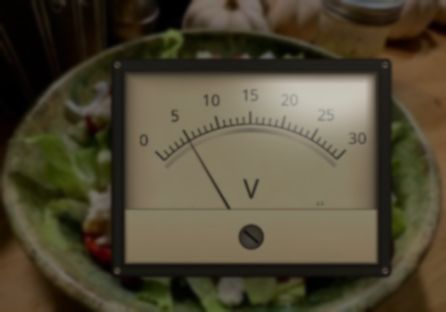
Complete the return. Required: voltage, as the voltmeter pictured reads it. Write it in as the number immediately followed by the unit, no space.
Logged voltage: 5V
